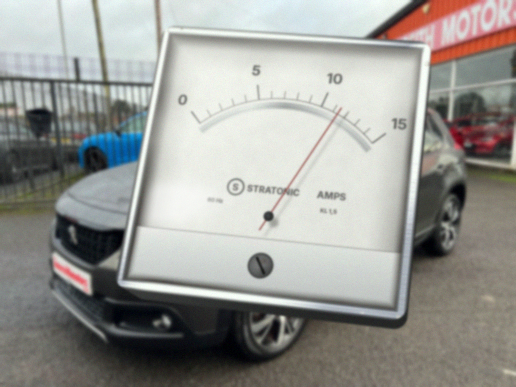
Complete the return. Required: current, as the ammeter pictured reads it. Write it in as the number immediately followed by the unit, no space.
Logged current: 11.5A
